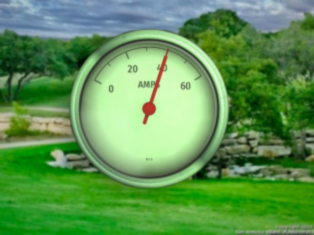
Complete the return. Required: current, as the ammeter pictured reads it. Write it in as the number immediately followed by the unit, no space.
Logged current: 40A
